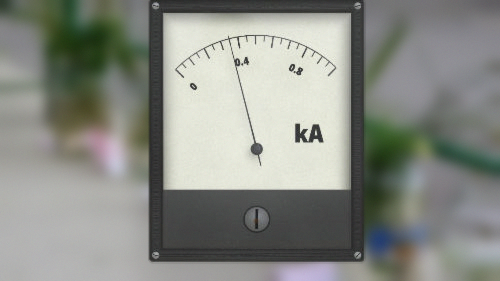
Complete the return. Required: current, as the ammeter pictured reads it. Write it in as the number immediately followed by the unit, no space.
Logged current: 0.35kA
